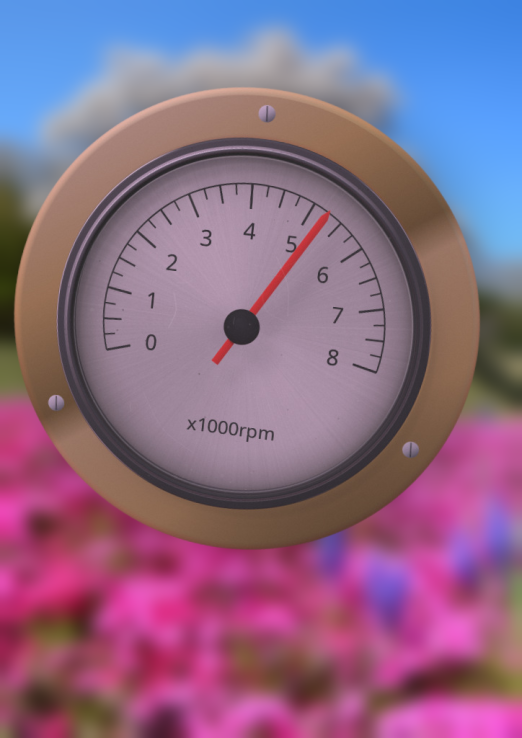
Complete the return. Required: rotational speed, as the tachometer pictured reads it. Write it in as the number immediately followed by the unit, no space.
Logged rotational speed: 5250rpm
